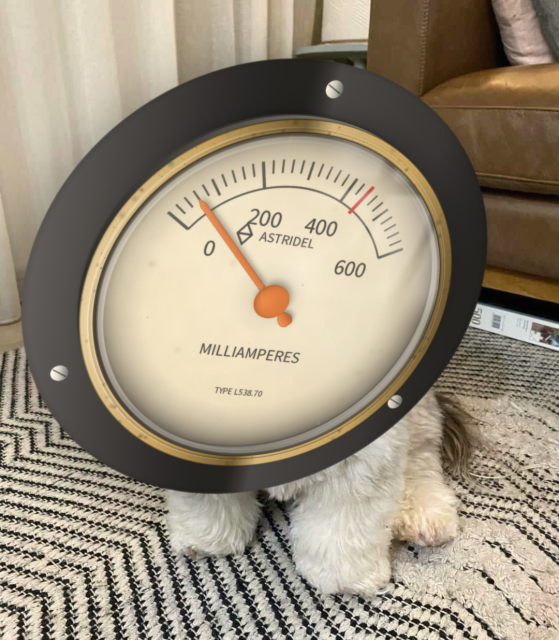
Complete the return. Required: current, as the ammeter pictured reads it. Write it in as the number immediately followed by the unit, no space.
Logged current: 60mA
